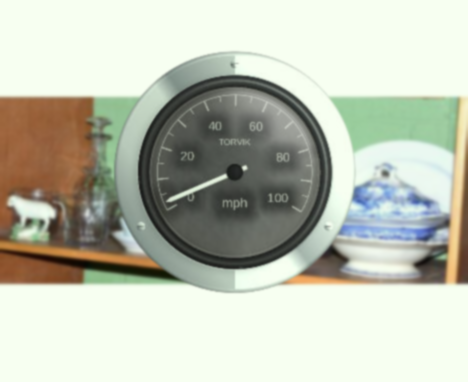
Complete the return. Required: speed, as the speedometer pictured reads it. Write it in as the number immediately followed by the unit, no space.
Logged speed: 2.5mph
